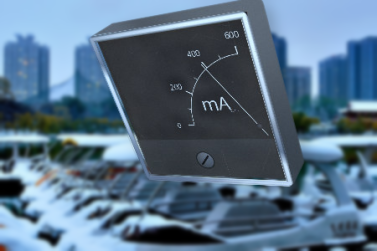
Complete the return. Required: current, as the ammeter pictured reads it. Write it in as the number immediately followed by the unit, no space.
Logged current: 400mA
